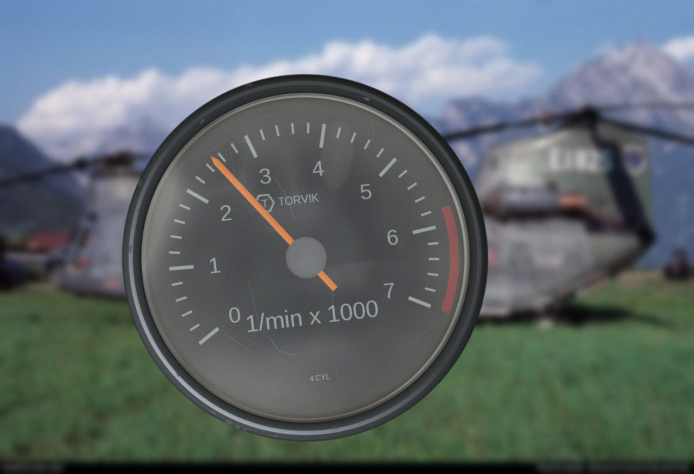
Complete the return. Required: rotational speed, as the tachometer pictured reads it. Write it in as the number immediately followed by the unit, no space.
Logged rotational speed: 2500rpm
